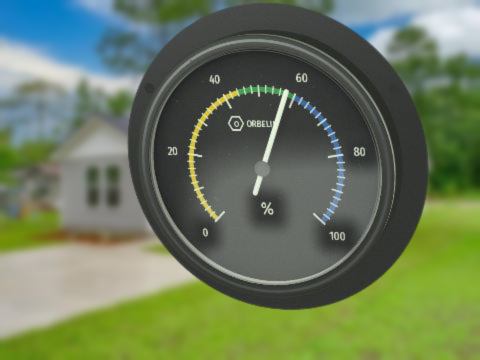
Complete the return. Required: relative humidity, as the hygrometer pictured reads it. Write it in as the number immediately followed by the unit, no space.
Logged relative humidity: 58%
